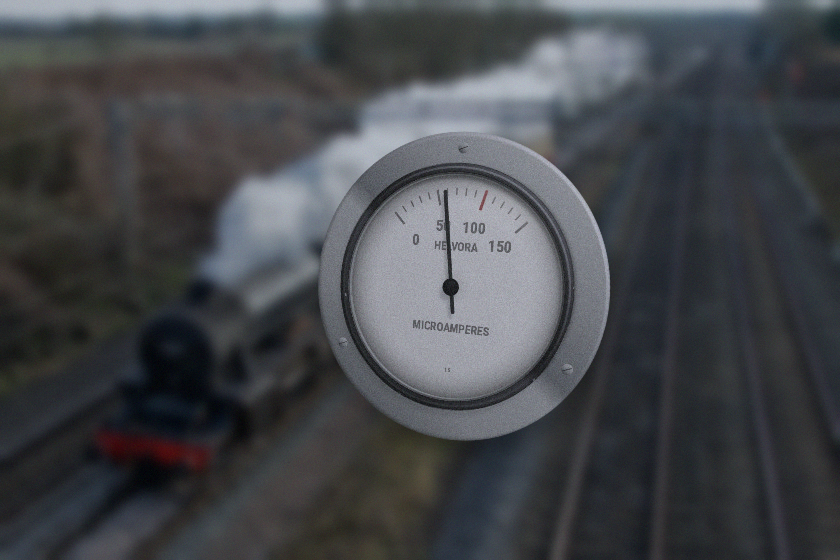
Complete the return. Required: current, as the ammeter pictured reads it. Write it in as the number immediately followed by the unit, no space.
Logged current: 60µA
